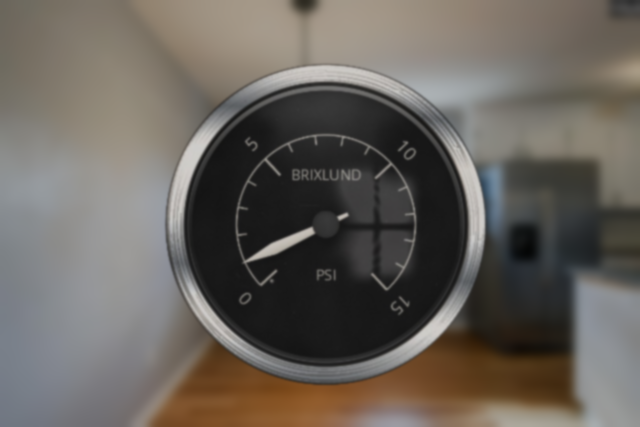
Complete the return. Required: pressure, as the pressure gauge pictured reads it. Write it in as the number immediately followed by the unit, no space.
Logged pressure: 1psi
